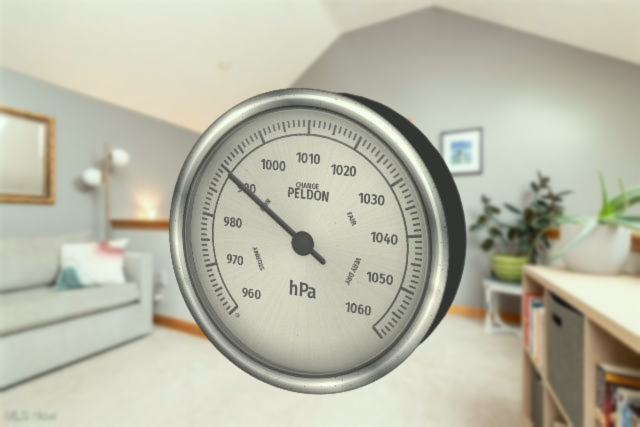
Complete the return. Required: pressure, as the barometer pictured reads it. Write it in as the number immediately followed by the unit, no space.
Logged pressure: 990hPa
